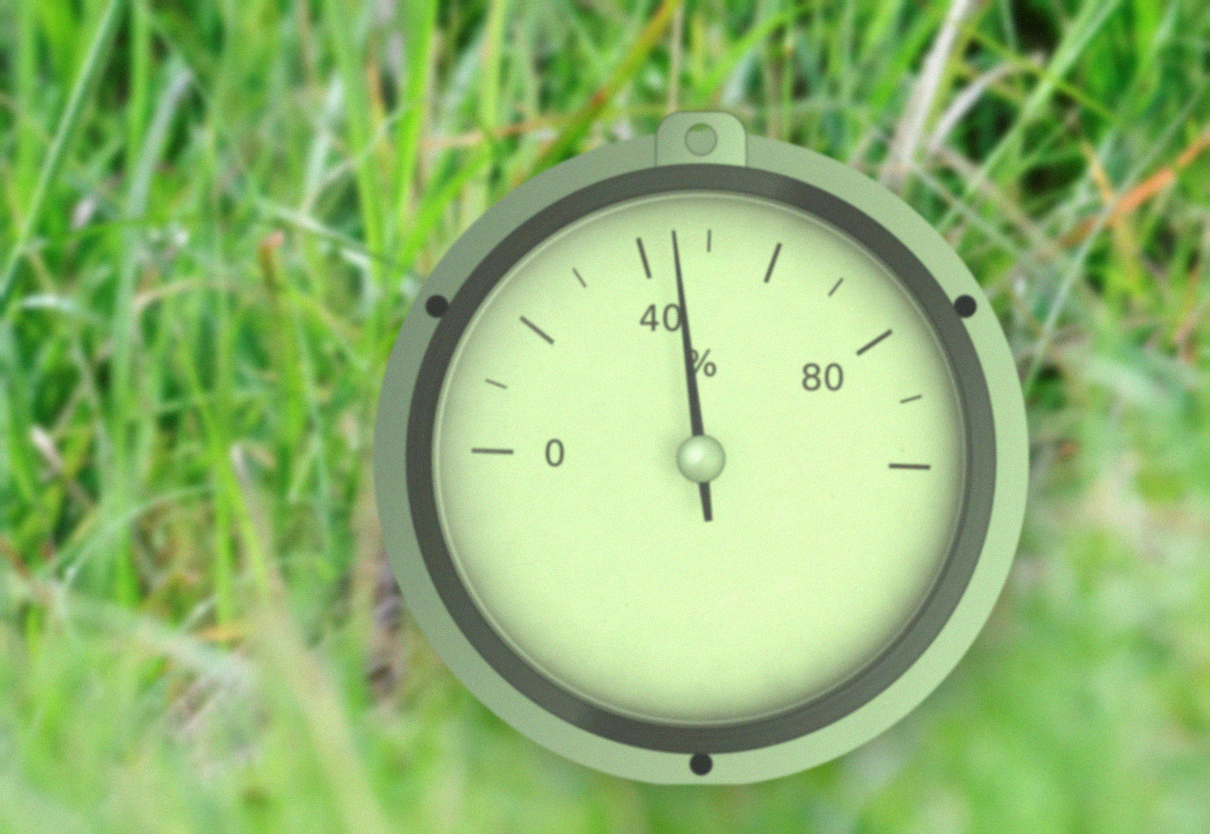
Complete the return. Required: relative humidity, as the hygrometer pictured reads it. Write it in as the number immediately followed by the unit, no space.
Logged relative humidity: 45%
